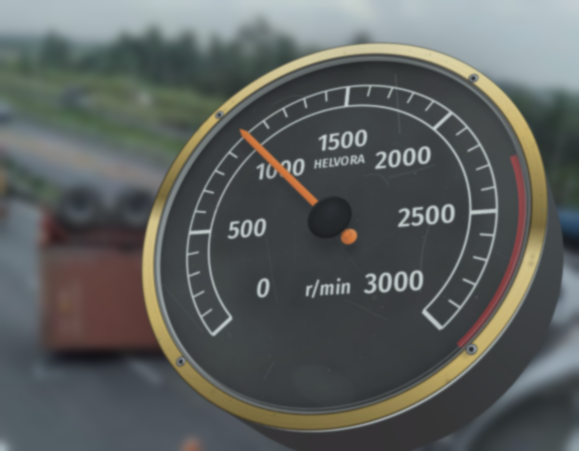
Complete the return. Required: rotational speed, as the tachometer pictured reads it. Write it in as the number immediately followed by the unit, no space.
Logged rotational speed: 1000rpm
